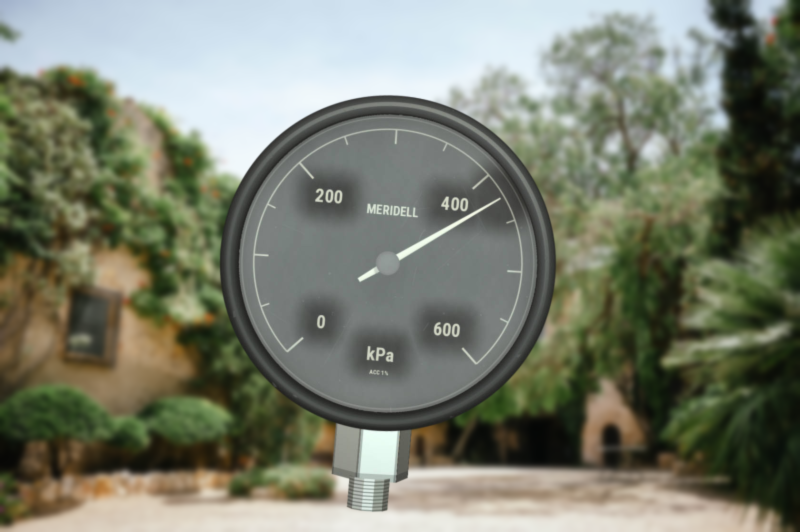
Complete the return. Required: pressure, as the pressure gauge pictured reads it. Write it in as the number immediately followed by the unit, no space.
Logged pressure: 425kPa
